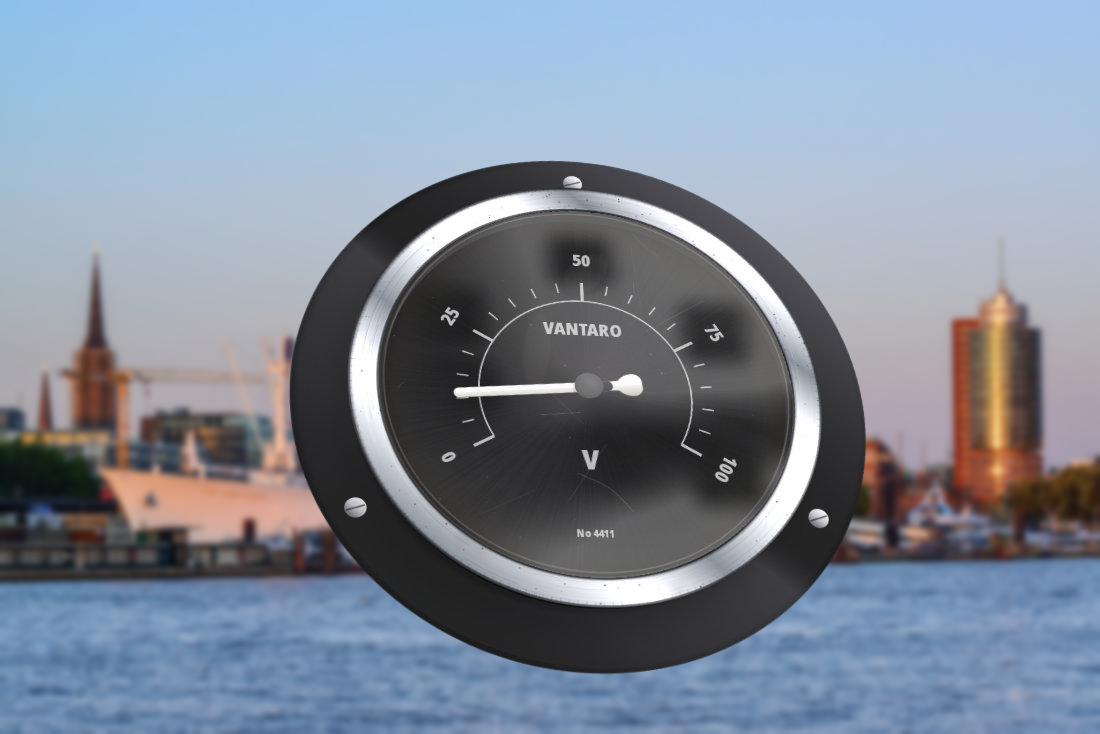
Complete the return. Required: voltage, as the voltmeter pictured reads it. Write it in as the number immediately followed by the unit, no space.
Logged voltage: 10V
